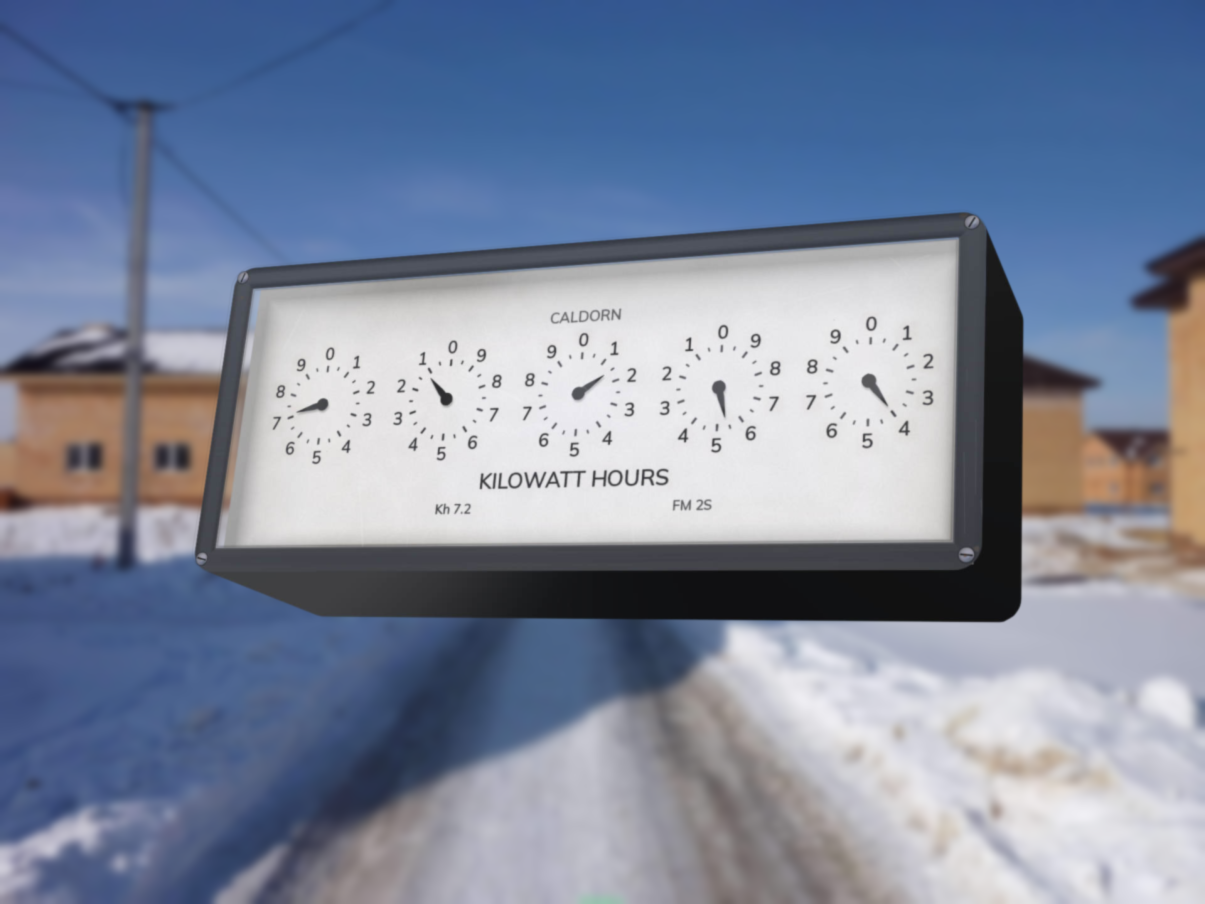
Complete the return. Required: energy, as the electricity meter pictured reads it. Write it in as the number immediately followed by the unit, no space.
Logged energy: 71154kWh
